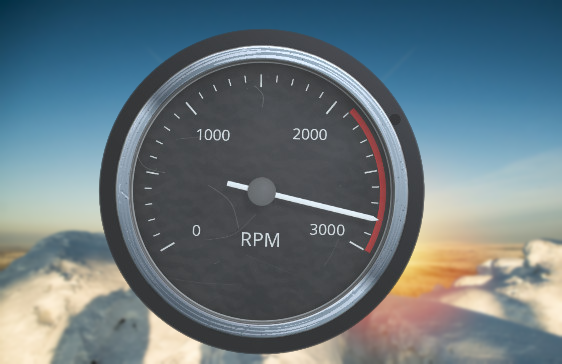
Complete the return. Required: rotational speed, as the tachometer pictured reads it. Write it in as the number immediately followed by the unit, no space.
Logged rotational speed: 2800rpm
